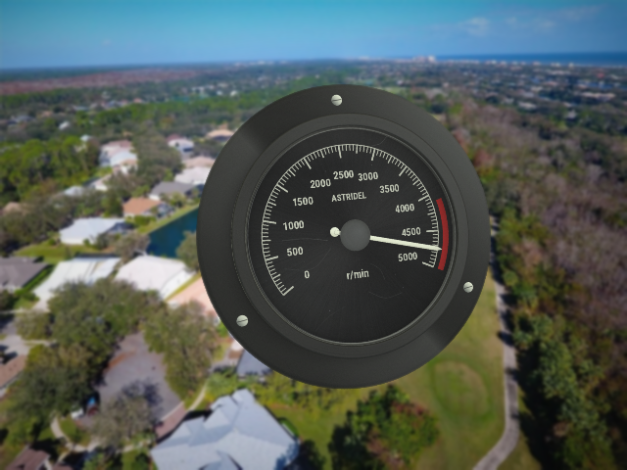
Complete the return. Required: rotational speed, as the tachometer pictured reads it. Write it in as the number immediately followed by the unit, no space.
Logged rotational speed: 4750rpm
